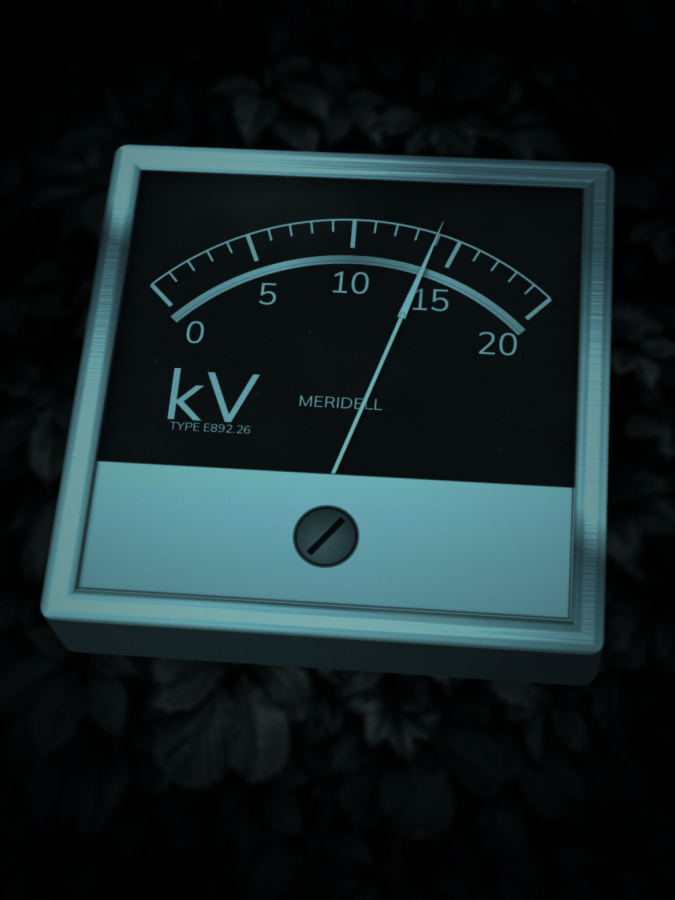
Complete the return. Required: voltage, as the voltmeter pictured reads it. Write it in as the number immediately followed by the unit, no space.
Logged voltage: 14kV
